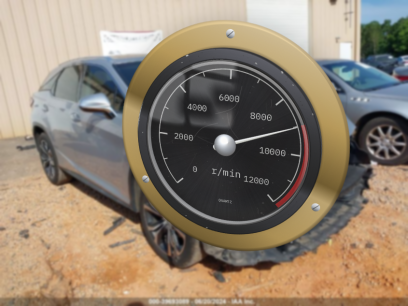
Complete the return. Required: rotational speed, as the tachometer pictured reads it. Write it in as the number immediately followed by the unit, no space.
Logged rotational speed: 9000rpm
